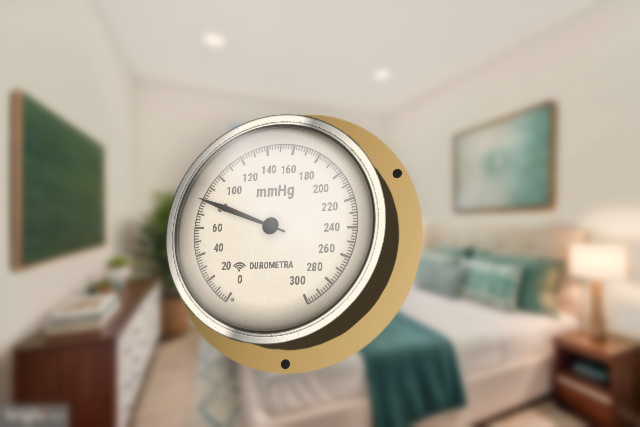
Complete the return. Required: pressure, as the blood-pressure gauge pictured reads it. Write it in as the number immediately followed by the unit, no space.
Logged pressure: 80mmHg
